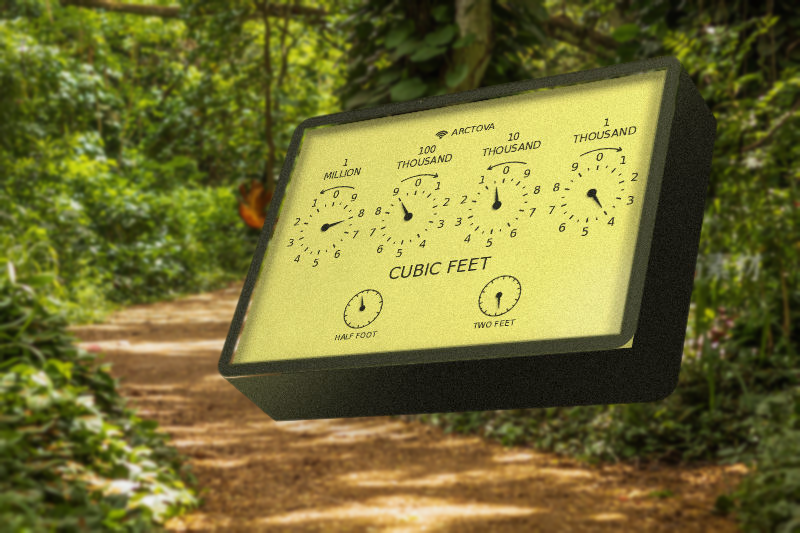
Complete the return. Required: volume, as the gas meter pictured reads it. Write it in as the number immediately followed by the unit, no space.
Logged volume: 790400ft³
